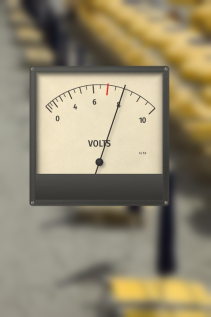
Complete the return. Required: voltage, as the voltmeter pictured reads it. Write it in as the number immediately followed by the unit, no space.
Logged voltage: 8V
